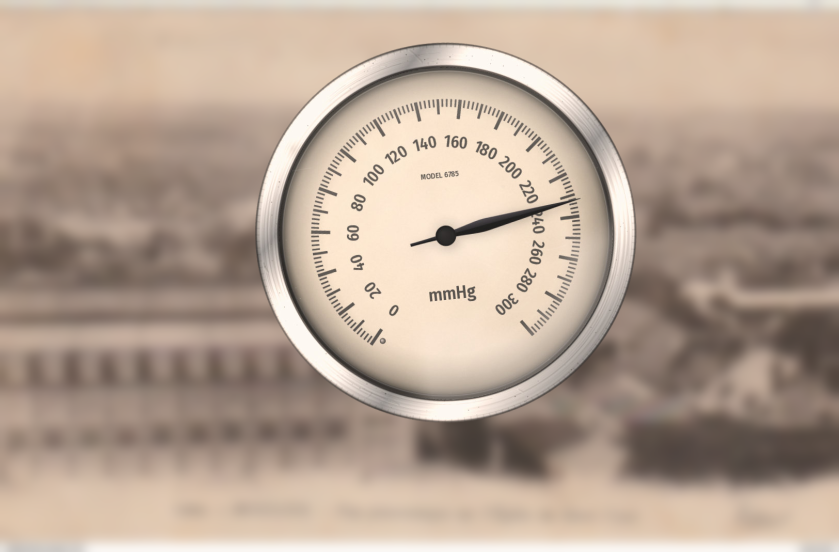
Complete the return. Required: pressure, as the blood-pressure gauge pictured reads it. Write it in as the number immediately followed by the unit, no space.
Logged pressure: 232mmHg
